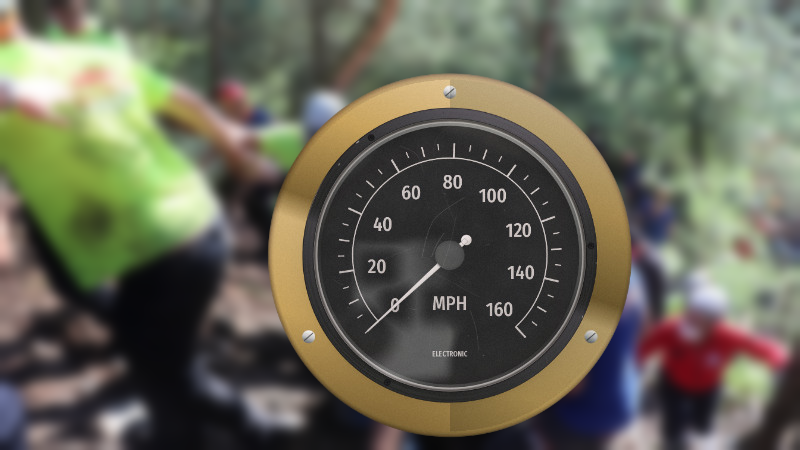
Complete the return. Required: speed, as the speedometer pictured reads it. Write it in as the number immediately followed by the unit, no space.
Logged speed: 0mph
